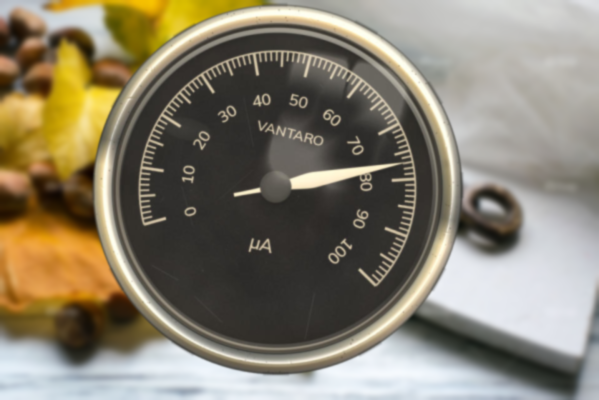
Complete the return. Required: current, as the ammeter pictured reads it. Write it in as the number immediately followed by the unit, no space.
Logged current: 77µA
